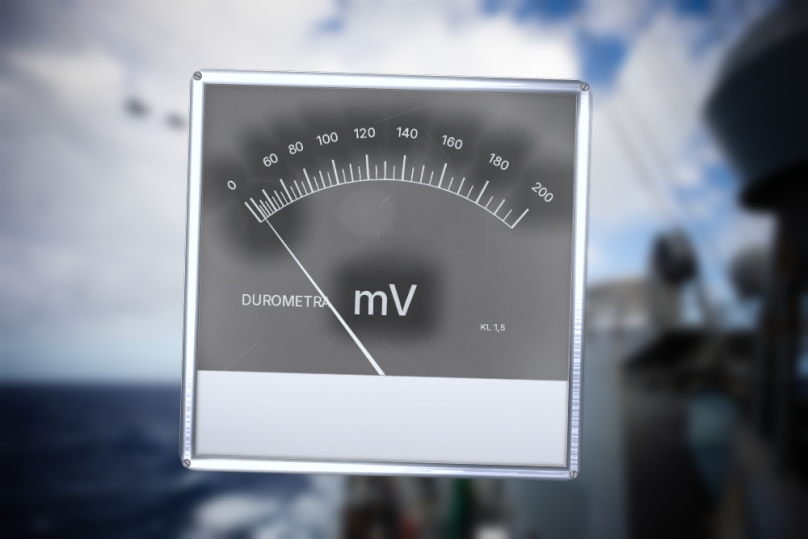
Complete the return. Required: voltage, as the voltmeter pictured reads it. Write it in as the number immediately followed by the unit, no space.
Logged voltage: 20mV
